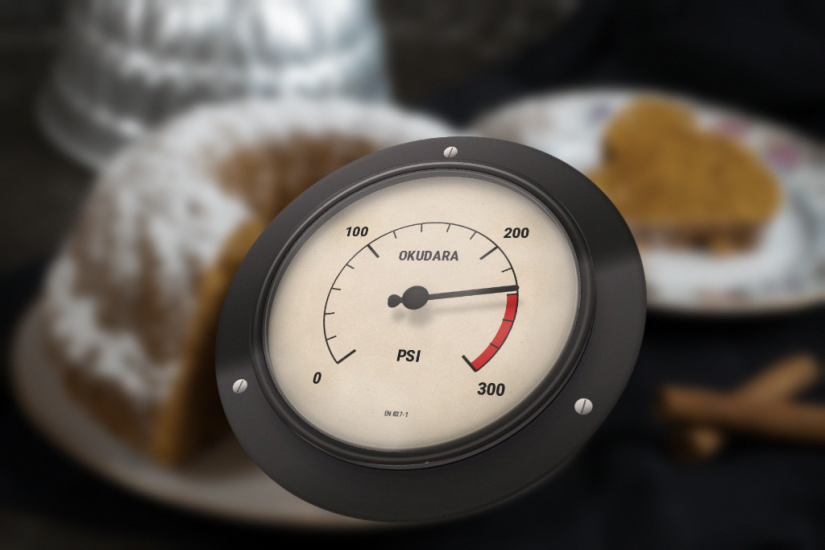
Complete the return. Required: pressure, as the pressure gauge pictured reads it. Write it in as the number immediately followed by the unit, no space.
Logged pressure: 240psi
